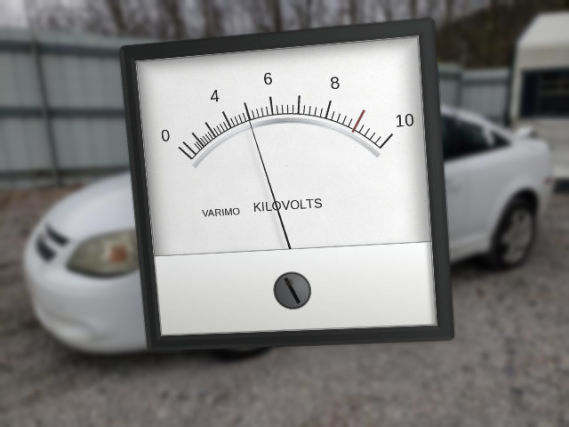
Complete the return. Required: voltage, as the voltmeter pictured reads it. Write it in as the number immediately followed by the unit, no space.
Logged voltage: 5kV
